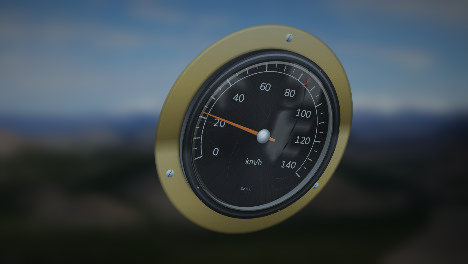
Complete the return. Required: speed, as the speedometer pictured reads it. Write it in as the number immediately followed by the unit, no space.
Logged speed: 22.5km/h
